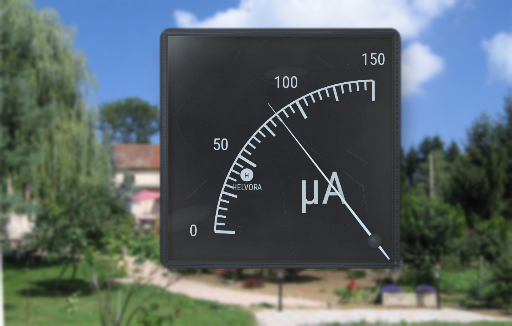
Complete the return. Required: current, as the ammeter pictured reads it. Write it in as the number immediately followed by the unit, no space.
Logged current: 85µA
